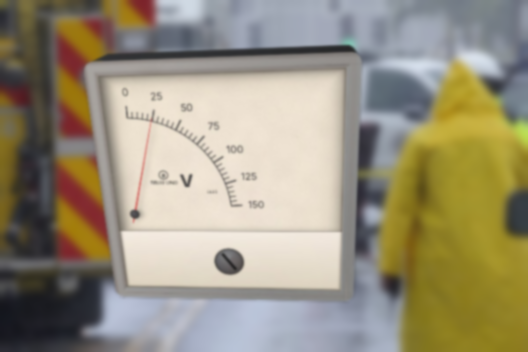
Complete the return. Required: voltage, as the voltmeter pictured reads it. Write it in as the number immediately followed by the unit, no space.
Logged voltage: 25V
